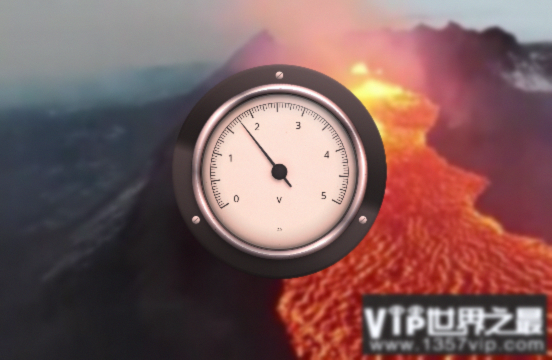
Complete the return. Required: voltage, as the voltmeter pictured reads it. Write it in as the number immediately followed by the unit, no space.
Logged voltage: 1.75V
